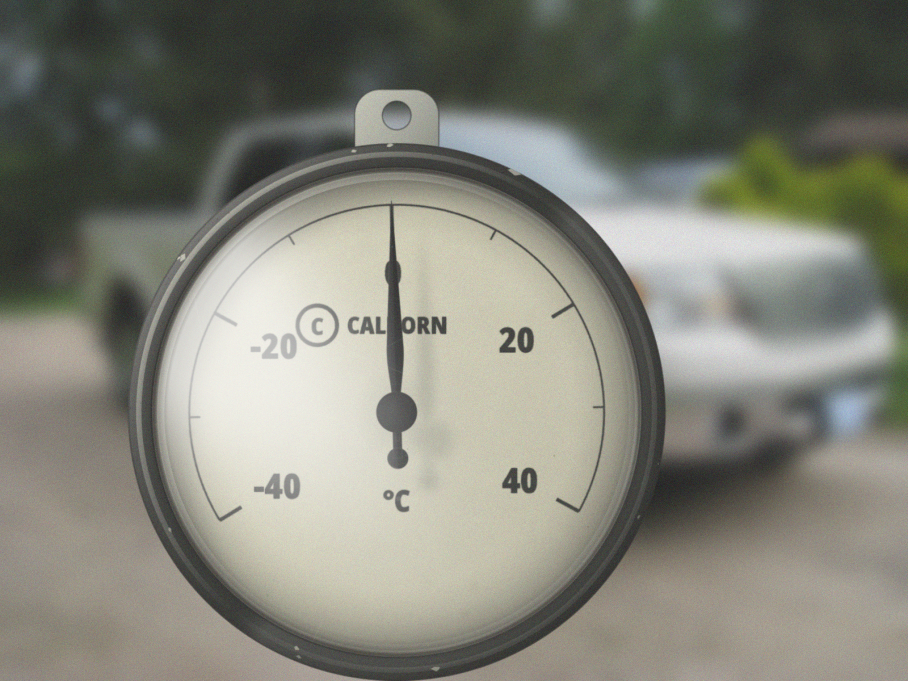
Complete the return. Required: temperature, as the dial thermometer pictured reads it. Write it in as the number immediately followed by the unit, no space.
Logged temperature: 0°C
